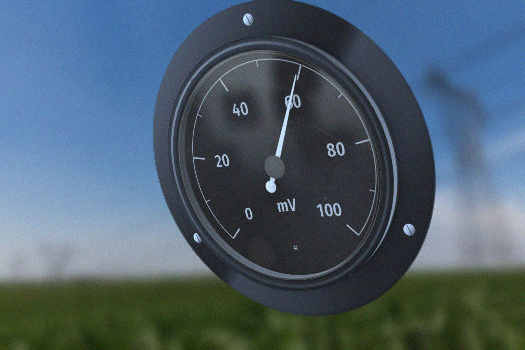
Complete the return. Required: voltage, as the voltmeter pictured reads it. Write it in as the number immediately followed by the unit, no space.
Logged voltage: 60mV
